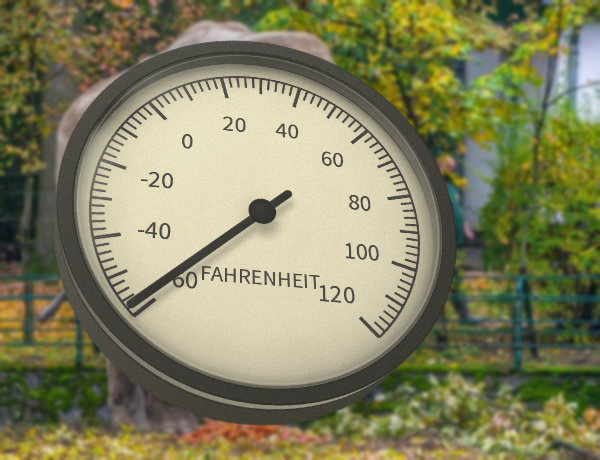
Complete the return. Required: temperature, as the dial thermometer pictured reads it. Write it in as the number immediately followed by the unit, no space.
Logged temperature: -58°F
